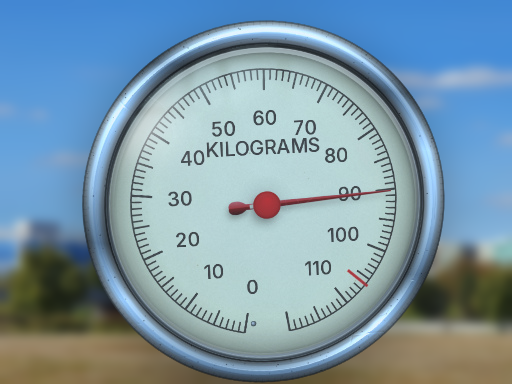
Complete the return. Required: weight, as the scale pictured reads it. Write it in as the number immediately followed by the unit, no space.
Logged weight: 90kg
